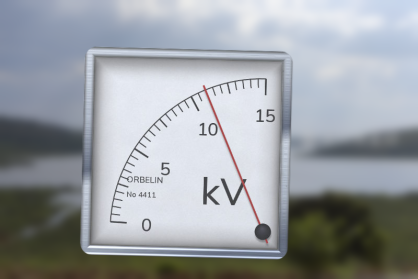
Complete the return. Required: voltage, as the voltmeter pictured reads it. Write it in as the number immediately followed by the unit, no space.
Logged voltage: 11kV
